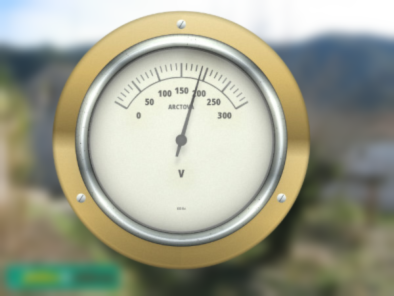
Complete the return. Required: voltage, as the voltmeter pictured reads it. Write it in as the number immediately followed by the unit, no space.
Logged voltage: 190V
